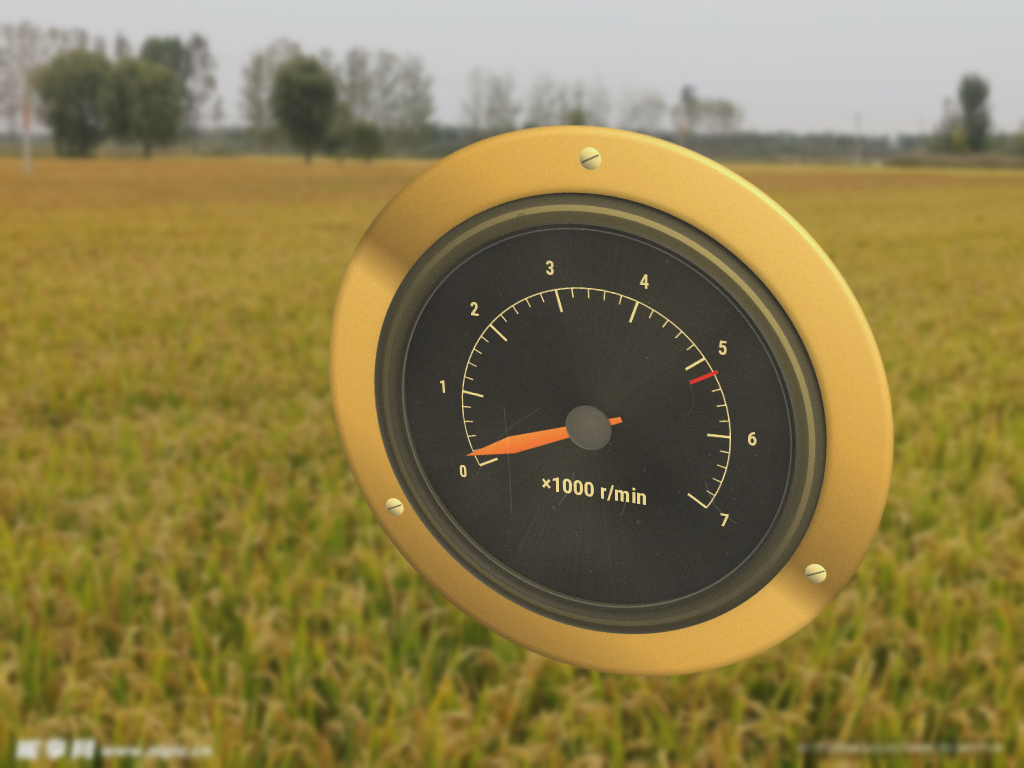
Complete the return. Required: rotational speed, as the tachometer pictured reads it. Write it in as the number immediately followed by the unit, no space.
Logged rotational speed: 200rpm
